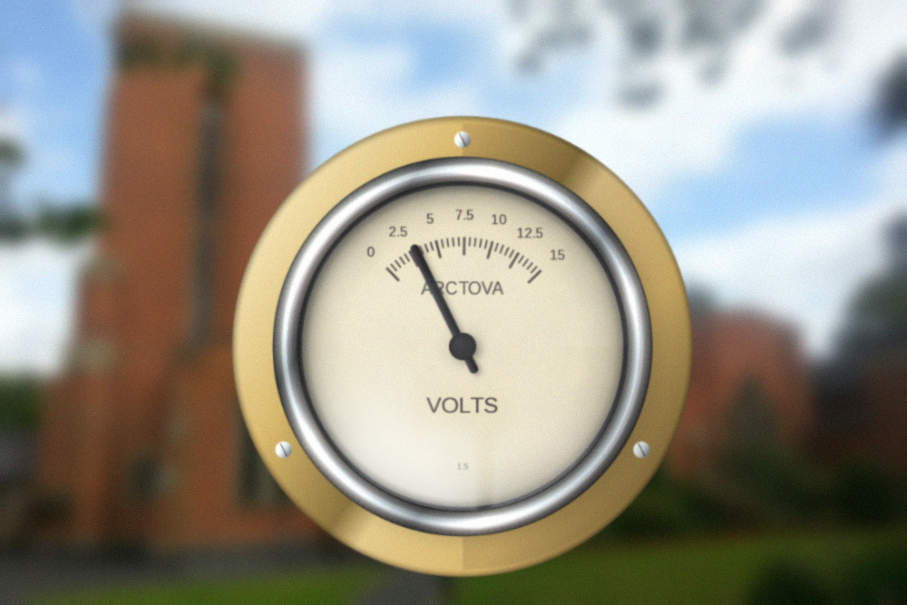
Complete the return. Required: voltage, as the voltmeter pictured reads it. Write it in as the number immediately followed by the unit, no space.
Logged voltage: 3V
